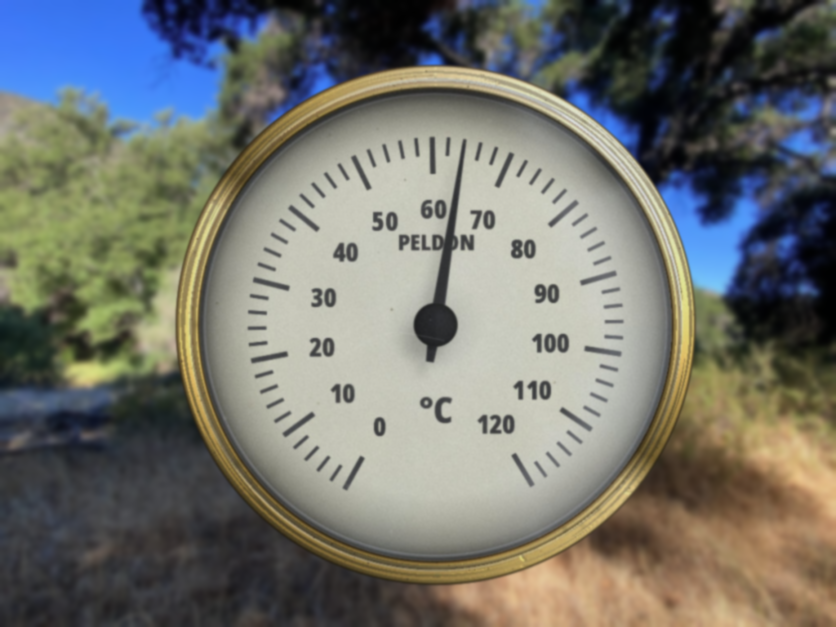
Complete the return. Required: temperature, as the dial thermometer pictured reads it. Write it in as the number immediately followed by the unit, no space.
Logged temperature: 64°C
